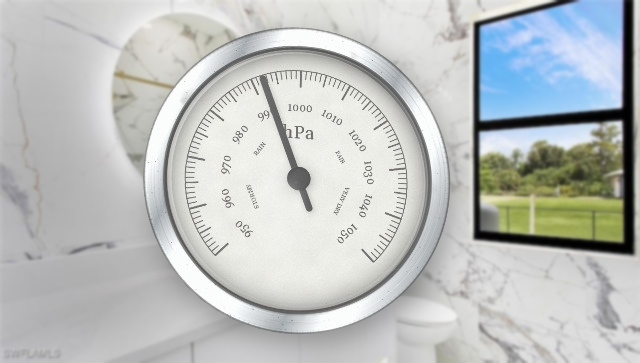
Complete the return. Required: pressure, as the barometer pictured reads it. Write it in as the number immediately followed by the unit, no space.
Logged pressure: 992hPa
